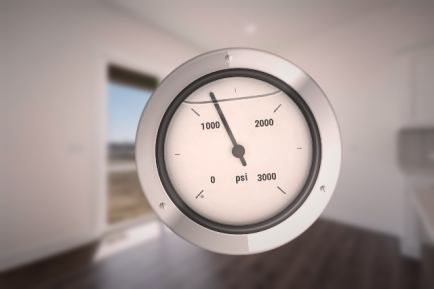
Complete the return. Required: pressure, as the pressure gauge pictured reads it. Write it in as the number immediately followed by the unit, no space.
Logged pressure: 1250psi
